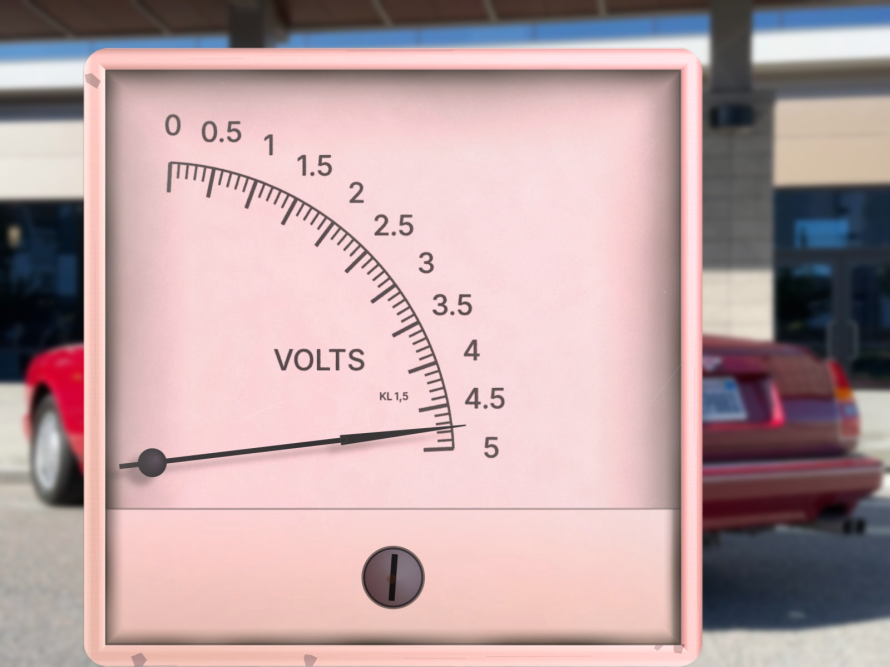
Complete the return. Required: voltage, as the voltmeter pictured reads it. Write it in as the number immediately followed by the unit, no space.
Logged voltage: 4.75V
